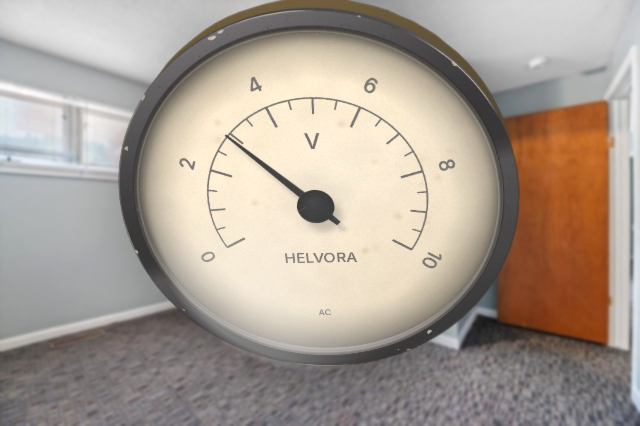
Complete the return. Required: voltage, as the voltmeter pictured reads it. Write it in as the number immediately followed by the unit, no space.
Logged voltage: 3V
